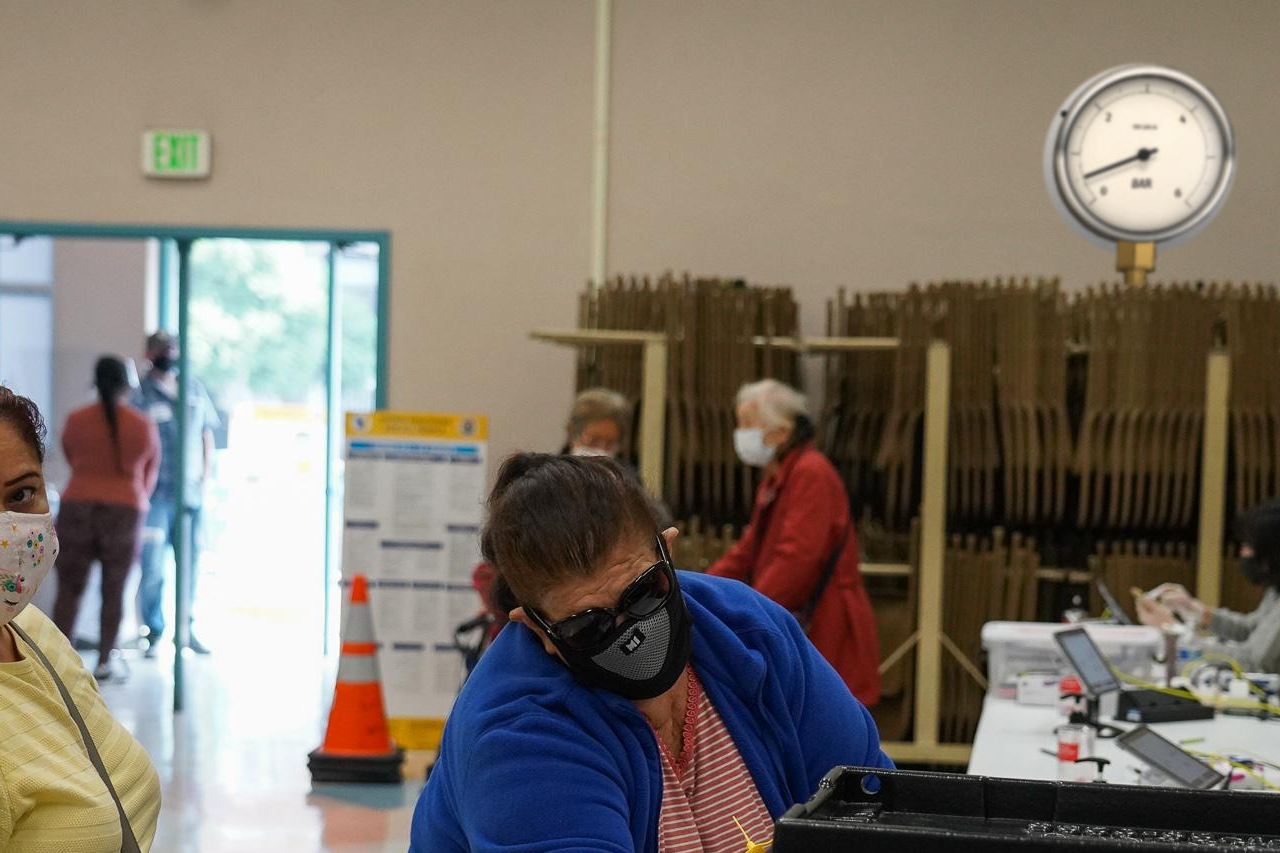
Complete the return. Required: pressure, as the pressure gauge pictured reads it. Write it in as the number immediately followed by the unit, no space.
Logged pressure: 0.5bar
